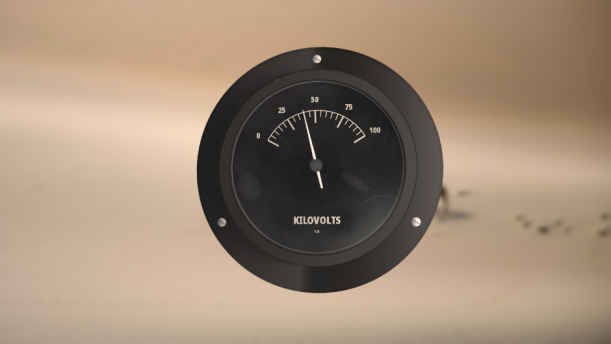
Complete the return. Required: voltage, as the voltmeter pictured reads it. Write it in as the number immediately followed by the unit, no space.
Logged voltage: 40kV
